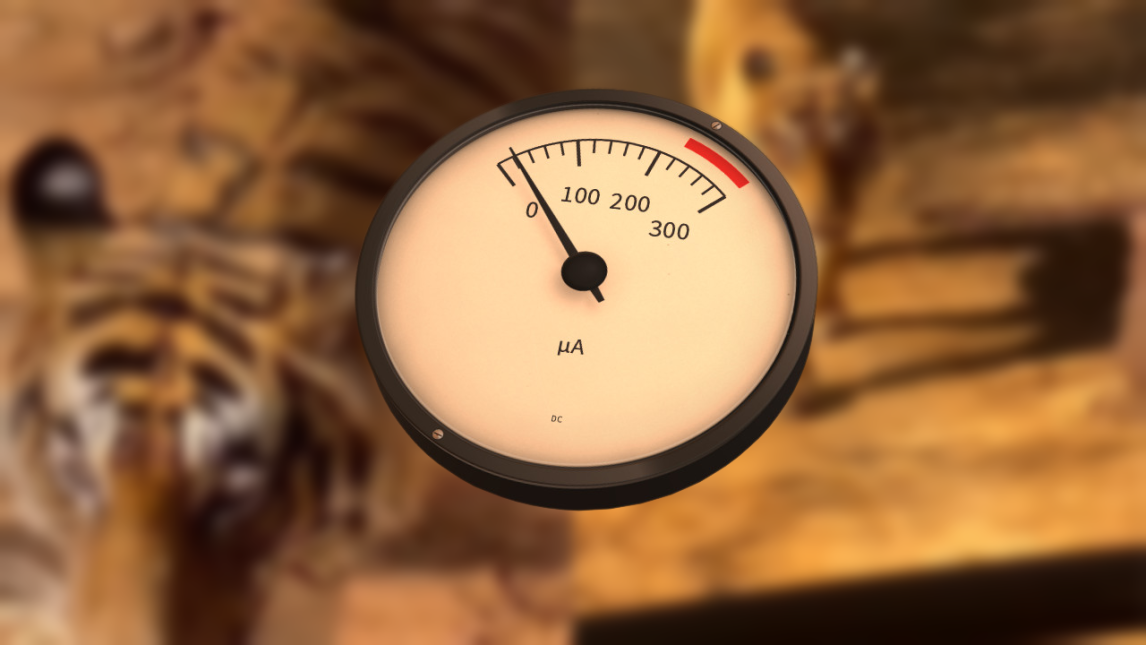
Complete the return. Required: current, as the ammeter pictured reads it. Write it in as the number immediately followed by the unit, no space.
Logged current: 20µA
